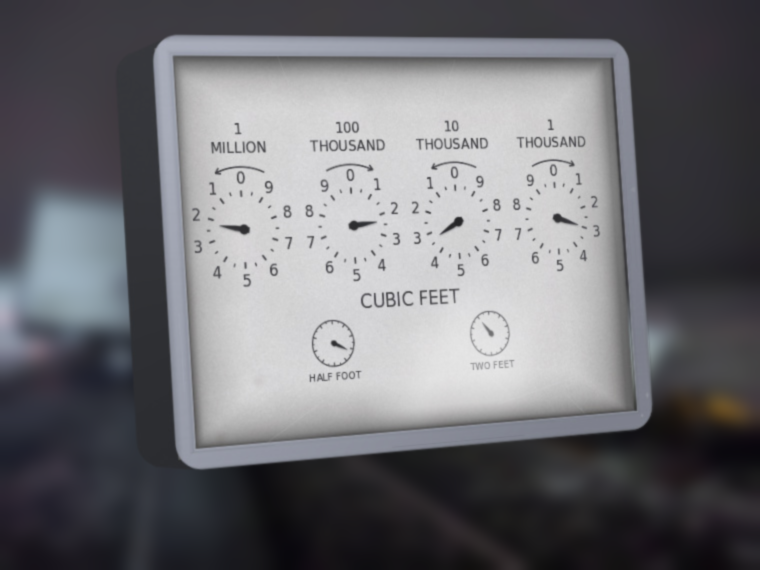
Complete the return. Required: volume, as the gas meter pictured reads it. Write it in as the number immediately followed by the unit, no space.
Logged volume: 223300ft³
